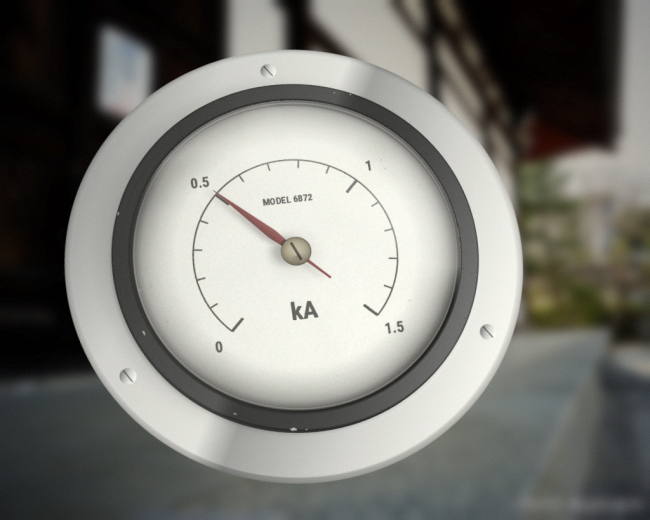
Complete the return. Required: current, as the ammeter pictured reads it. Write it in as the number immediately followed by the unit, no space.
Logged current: 0.5kA
